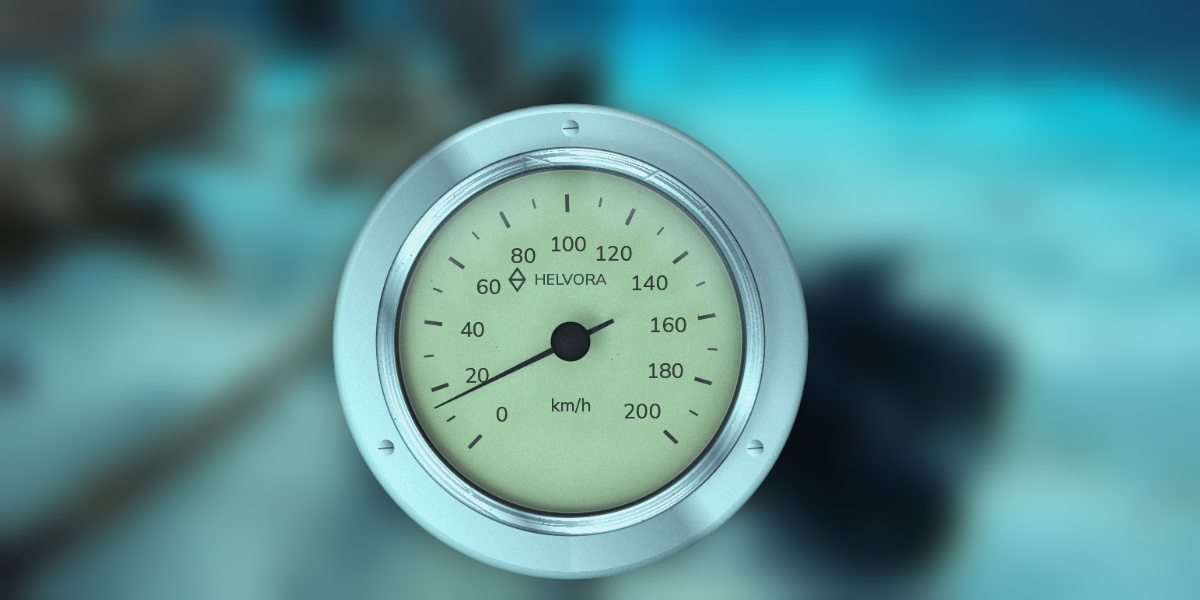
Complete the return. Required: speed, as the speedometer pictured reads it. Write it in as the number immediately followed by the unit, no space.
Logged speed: 15km/h
